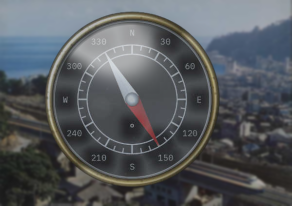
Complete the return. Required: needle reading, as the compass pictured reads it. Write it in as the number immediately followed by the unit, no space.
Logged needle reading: 150°
